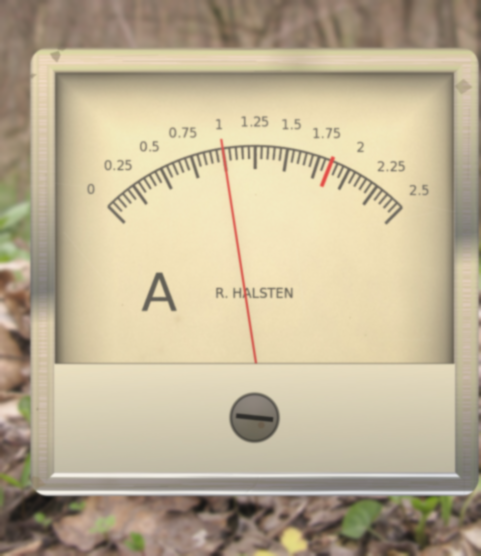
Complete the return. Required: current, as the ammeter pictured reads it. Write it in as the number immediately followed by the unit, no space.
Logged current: 1A
